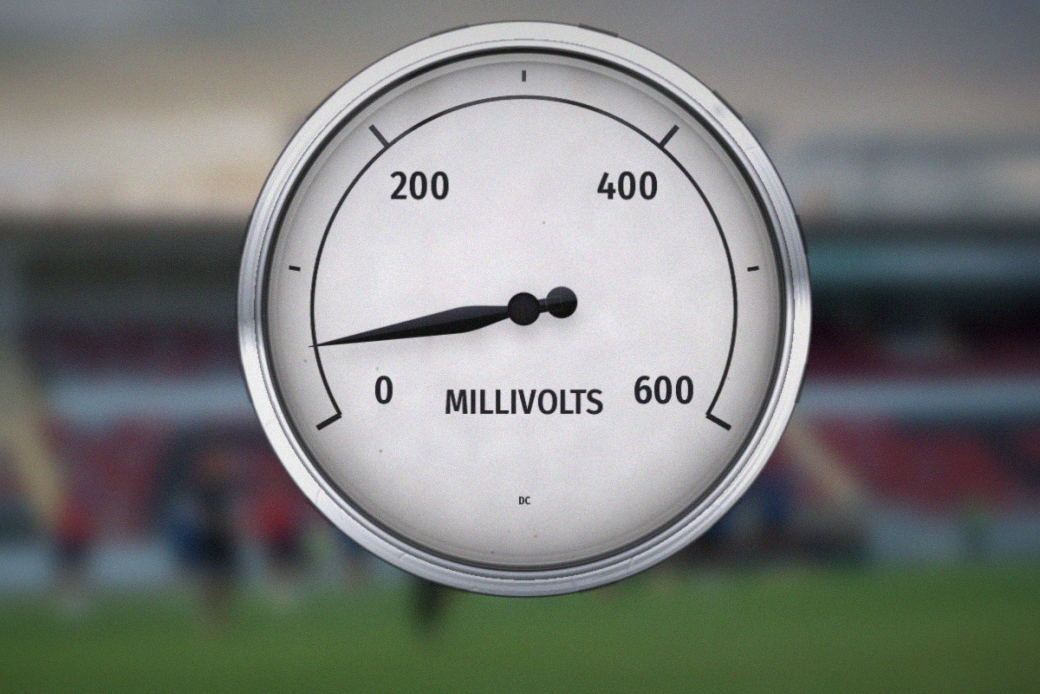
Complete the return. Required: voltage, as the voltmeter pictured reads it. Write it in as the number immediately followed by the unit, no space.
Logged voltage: 50mV
